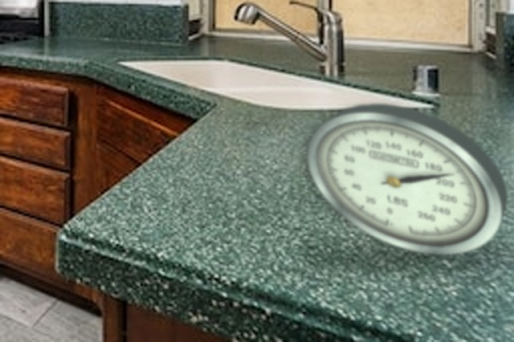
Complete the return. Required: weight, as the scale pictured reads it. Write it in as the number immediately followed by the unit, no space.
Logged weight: 190lb
